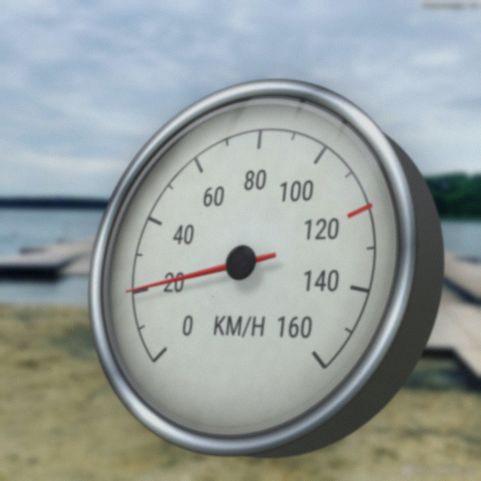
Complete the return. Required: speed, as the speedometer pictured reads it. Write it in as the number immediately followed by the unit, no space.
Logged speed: 20km/h
